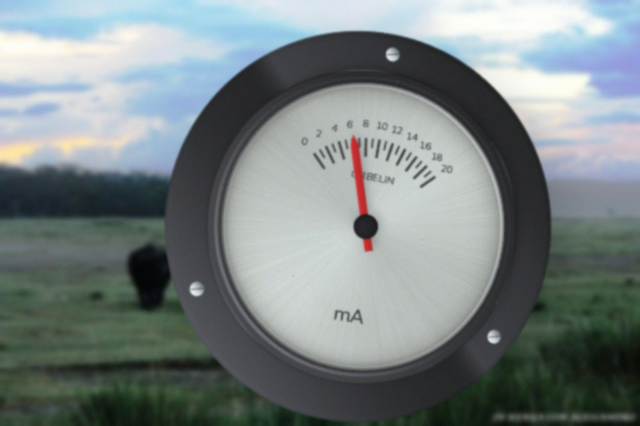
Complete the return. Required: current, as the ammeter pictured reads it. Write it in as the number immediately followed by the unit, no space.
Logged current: 6mA
